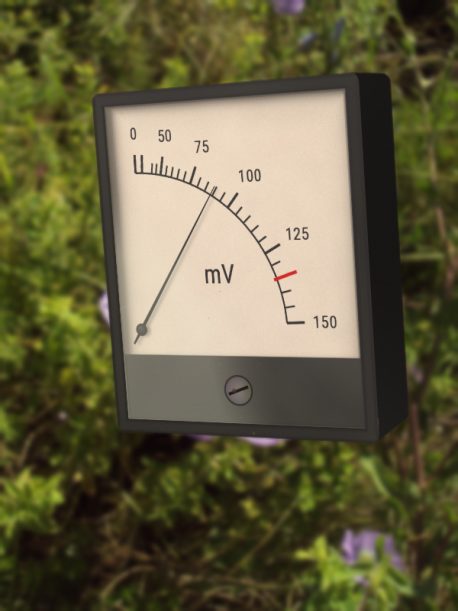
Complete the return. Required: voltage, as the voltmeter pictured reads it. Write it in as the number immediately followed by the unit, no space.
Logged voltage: 90mV
